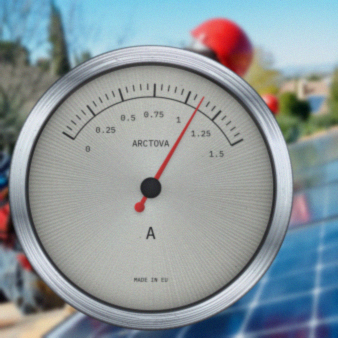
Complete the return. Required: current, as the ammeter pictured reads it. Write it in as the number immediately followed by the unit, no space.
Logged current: 1.1A
